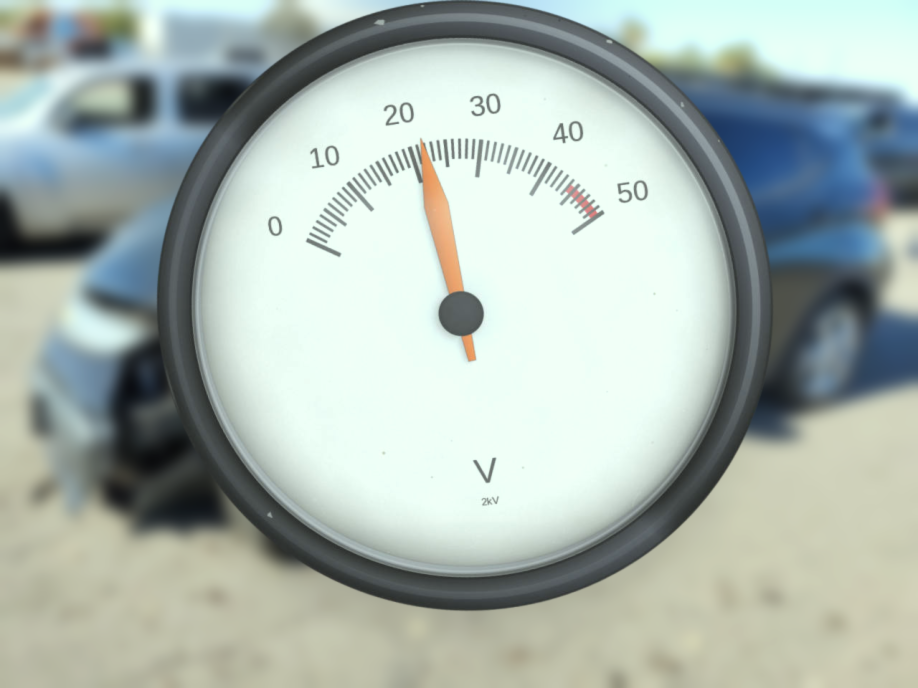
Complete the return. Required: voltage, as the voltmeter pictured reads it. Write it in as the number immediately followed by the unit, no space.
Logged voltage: 22V
